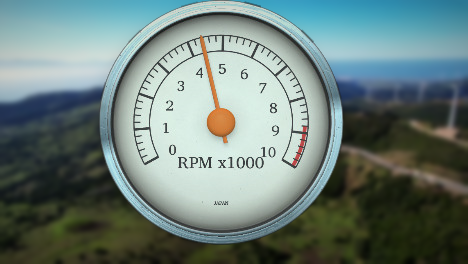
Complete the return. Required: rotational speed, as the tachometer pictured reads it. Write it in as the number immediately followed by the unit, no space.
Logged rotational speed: 4400rpm
